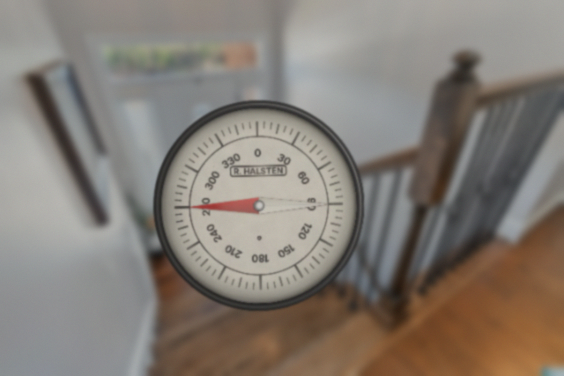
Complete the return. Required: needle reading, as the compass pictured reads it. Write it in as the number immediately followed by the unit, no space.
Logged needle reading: 270°
